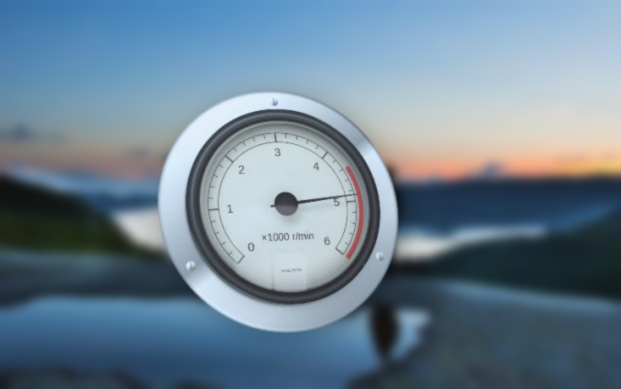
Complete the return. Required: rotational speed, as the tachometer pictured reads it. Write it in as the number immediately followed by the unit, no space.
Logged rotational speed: 4900rpm
